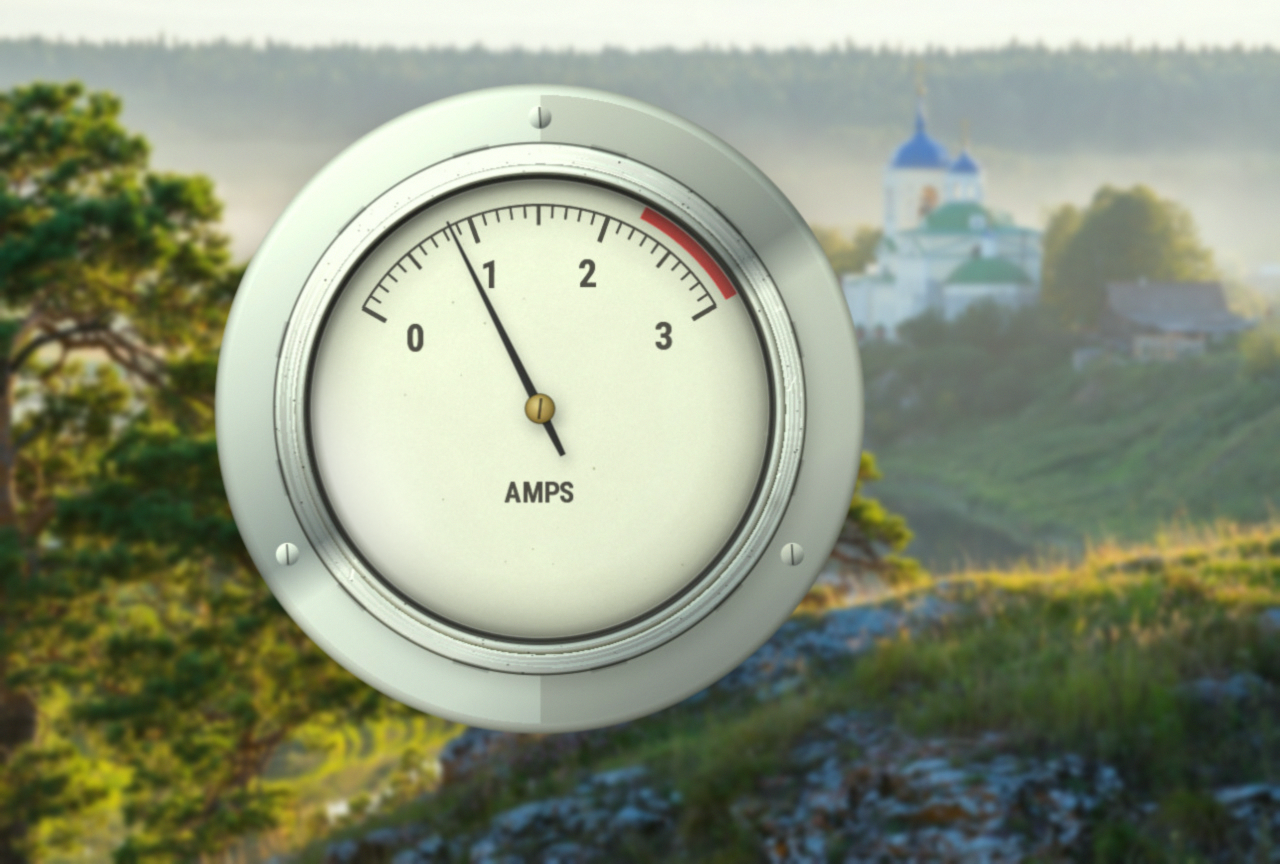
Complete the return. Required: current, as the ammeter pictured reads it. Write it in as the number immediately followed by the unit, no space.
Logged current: 0.85A
